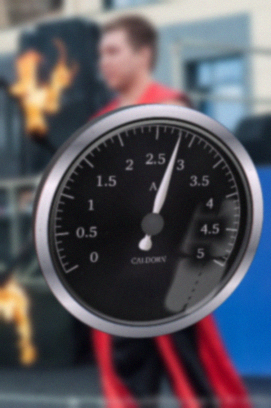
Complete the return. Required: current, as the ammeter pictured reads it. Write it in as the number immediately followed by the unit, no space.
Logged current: 2.8A
